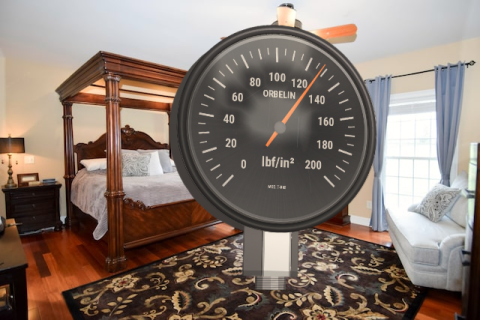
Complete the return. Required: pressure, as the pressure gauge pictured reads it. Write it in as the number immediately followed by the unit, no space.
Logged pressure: 127.5psi
